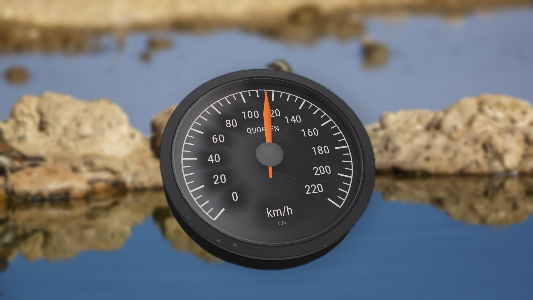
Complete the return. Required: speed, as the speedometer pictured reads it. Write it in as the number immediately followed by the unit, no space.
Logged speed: 115km/h
